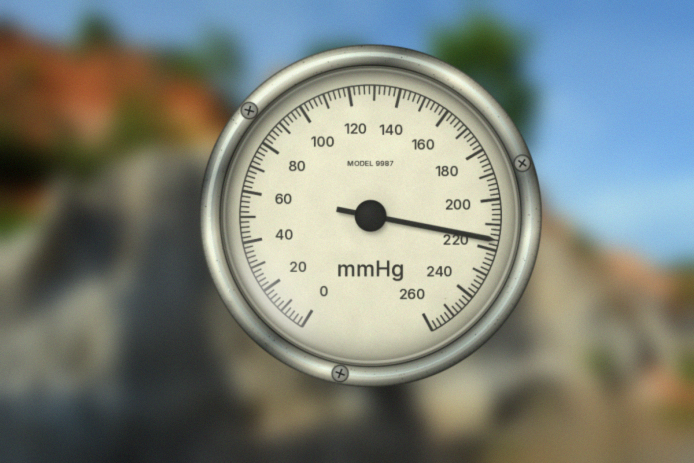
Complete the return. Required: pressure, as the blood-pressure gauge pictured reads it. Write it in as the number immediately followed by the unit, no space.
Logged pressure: 216mmHg
